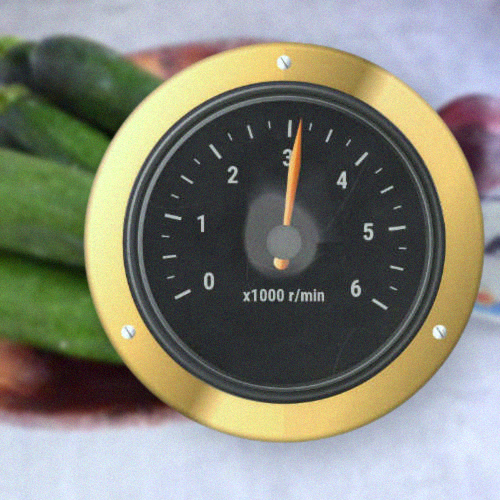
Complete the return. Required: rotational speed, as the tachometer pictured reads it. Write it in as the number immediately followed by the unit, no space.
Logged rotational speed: 3125rpm
